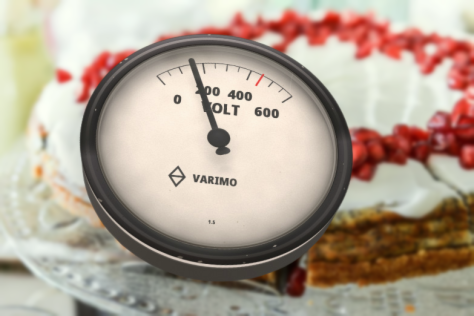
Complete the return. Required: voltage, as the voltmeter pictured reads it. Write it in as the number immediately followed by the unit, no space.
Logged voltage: 150V
